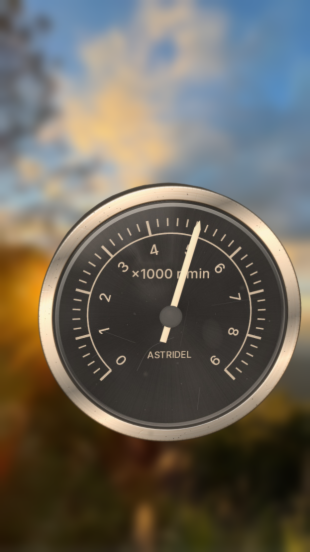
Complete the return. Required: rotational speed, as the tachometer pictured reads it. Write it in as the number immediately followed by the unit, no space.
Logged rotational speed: 5000rpm
